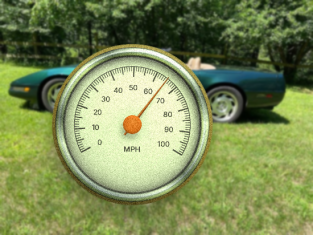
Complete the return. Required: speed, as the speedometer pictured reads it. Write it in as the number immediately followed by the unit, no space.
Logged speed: 65mph
